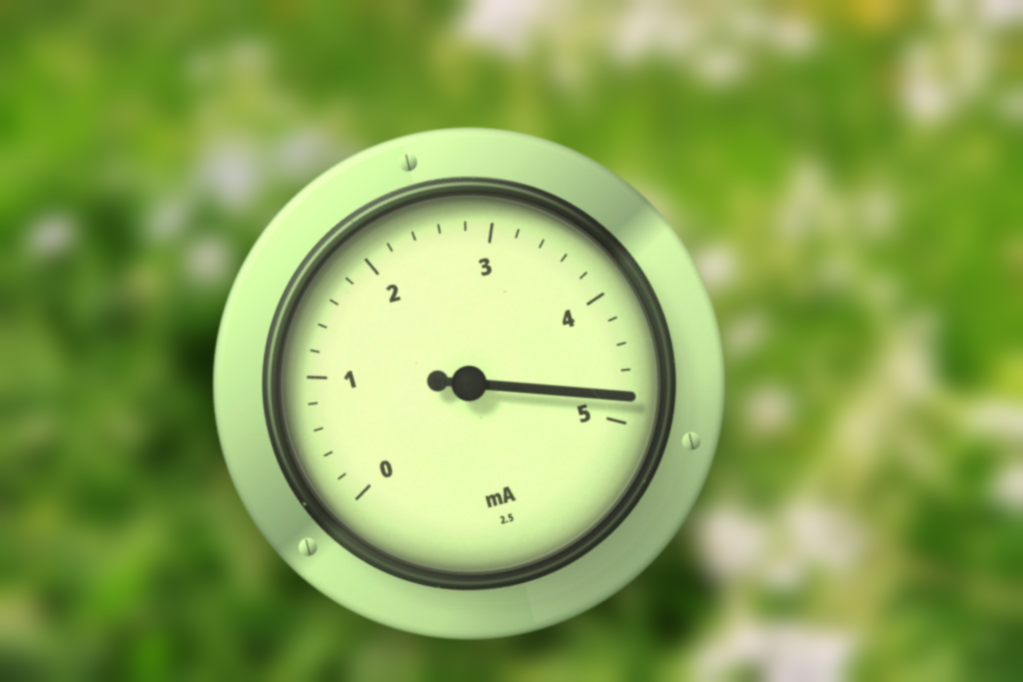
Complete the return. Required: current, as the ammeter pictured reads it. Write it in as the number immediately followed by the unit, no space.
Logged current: 4.8mA
